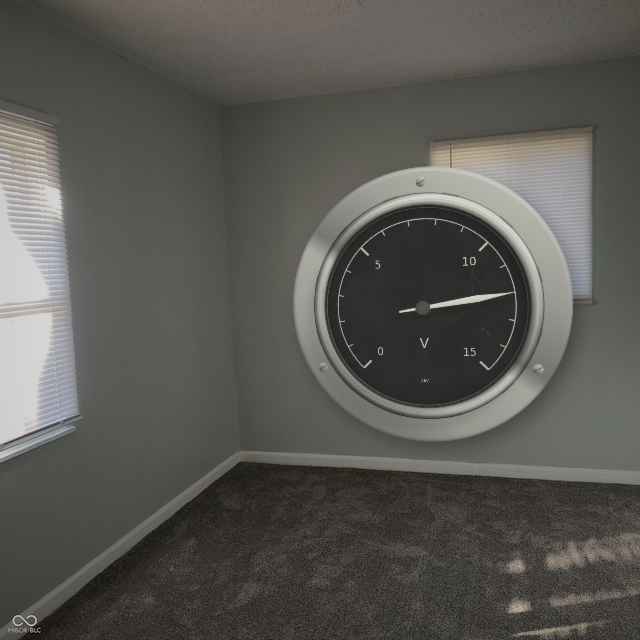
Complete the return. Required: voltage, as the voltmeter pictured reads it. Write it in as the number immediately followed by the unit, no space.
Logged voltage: 12V
